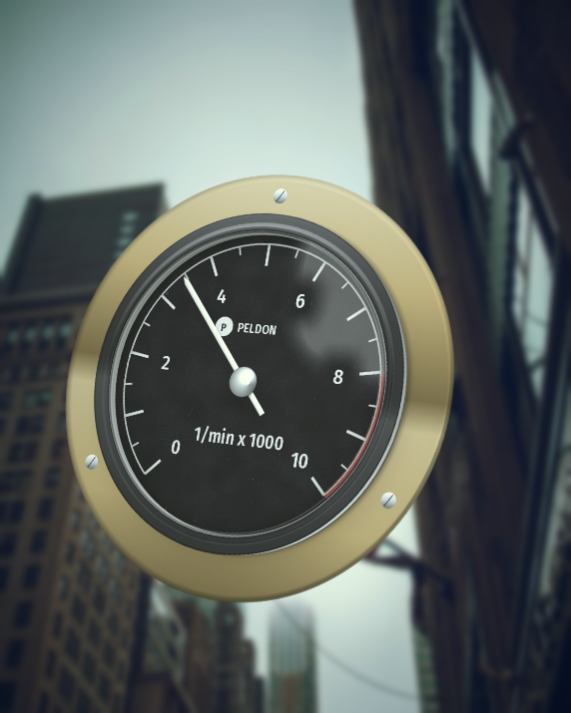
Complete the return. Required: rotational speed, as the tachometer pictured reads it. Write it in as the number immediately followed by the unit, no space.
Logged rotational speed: 3500rpm
